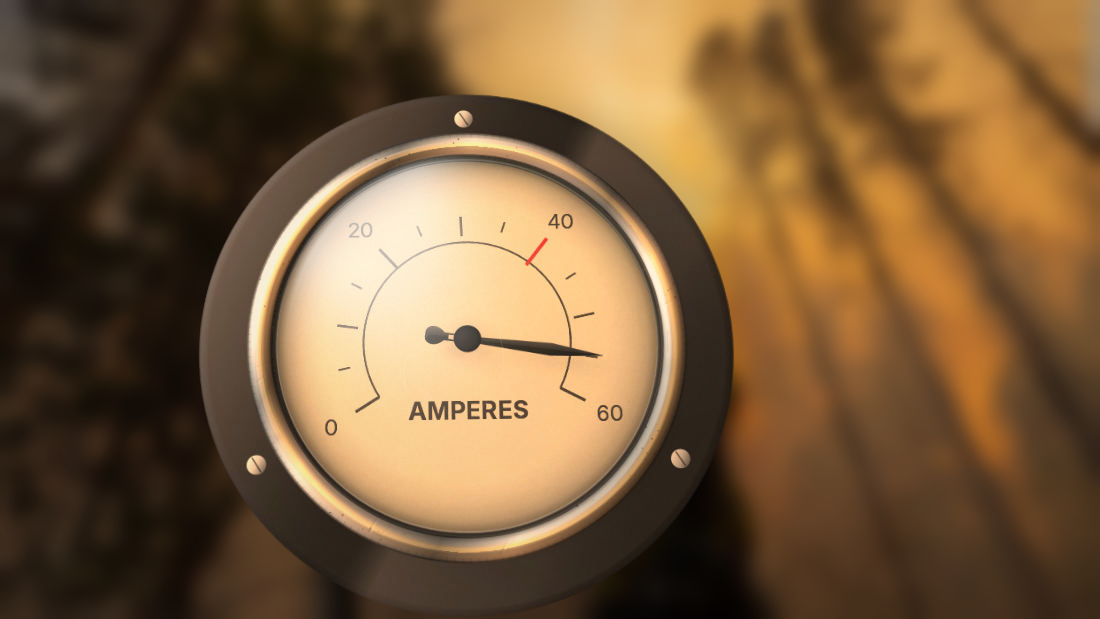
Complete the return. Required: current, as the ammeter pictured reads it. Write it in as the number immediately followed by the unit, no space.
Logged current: 55A
